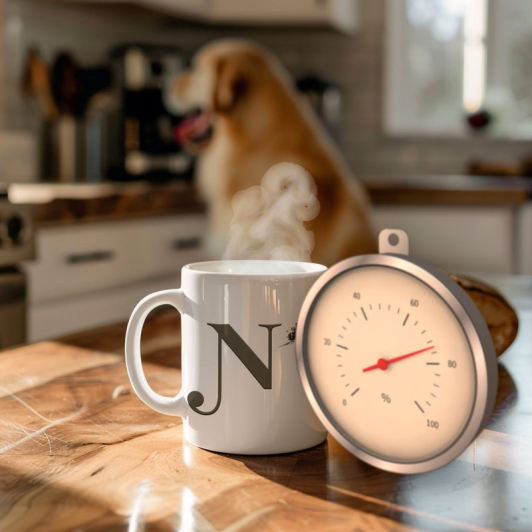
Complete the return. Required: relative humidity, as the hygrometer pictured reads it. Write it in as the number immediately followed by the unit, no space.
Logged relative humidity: 74%
